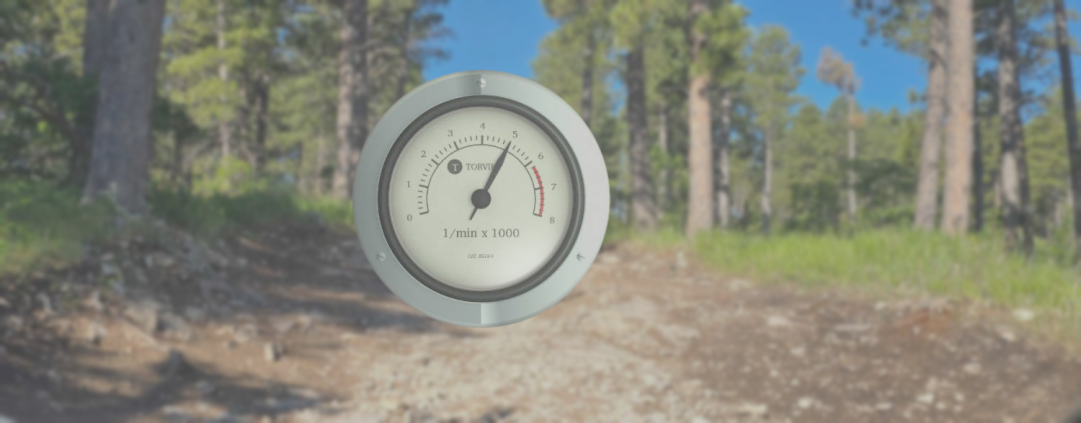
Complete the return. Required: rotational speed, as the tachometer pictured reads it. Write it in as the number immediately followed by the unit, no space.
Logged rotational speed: 5000rpm
